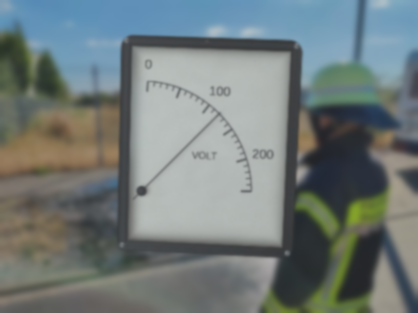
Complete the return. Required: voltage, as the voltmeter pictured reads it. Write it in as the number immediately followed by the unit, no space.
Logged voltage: 120V
